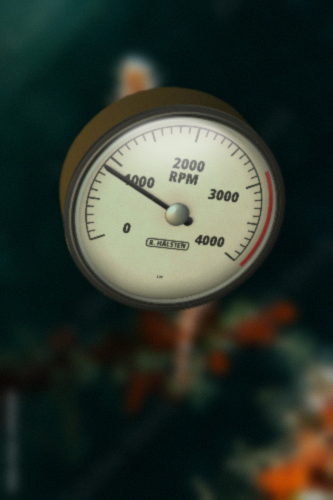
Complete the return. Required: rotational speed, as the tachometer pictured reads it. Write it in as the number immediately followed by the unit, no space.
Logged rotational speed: 900rpm
